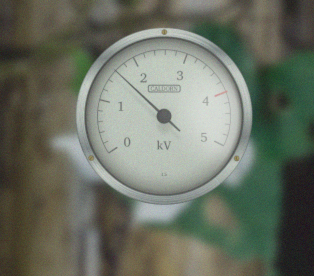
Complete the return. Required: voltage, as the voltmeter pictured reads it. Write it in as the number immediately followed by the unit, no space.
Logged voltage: 1.6kV
